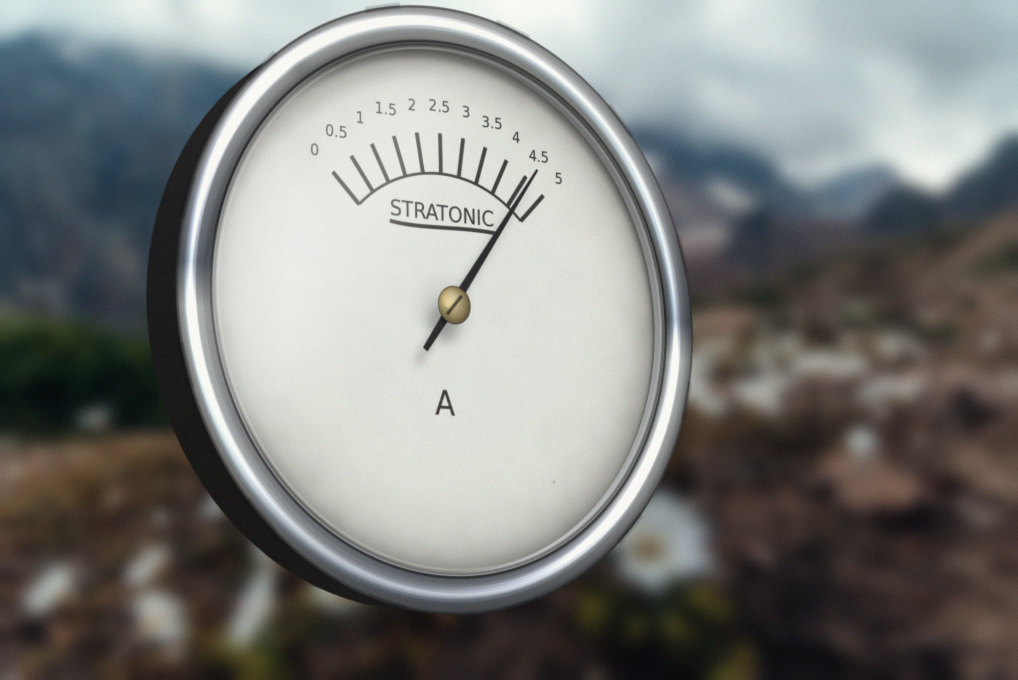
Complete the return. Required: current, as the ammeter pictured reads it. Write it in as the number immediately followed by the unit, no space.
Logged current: 4.5A
